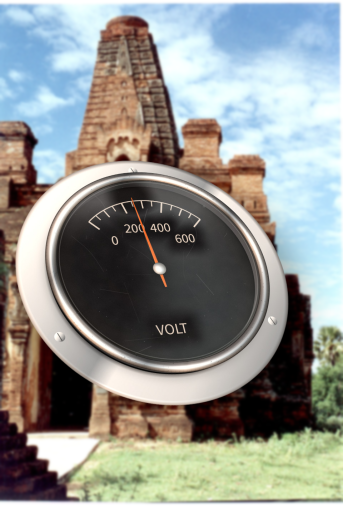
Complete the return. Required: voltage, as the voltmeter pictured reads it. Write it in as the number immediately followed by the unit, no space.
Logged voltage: 250V
